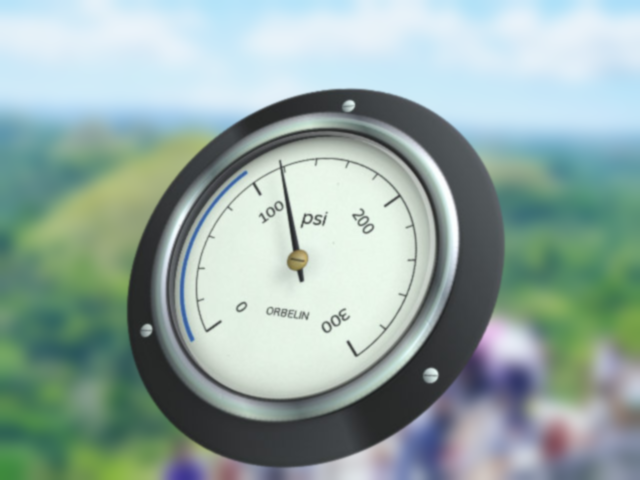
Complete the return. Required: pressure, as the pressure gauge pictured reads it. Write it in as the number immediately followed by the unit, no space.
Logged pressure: 120psi
